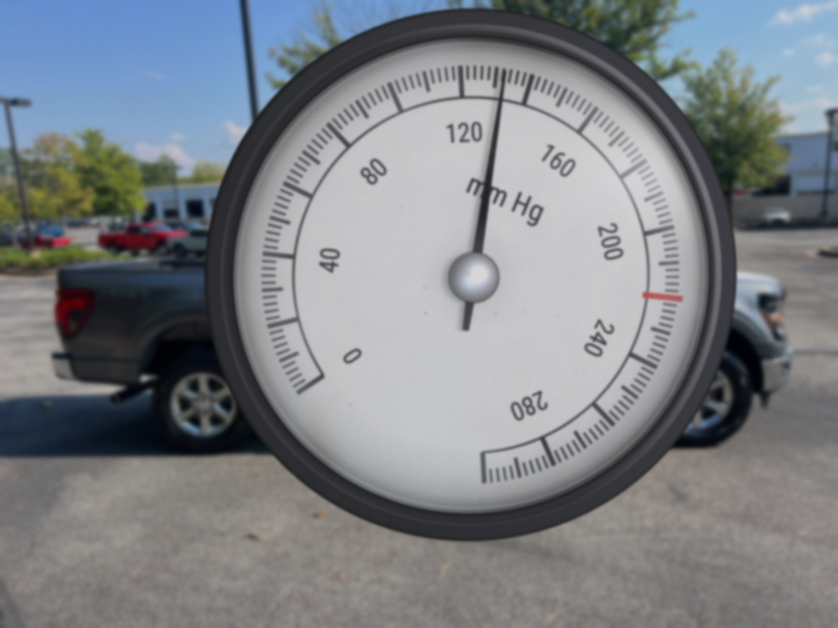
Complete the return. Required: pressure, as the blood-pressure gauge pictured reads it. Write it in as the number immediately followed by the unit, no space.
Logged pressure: 132mmHg
